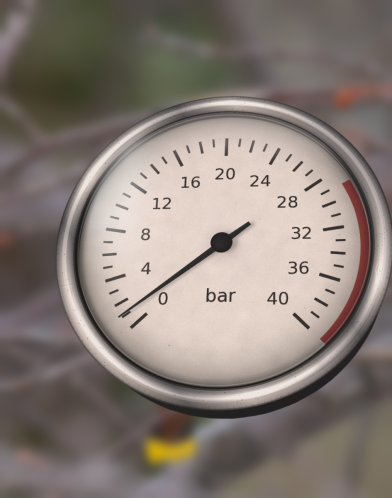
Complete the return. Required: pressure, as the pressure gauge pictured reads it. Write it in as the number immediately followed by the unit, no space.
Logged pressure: 1bar
